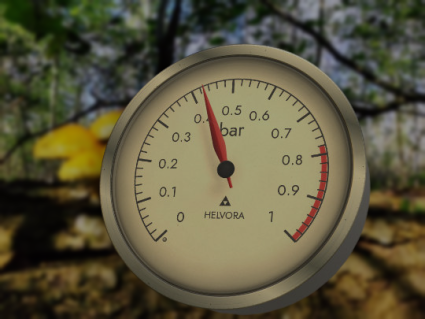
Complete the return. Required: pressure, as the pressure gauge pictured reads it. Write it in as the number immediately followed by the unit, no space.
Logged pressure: 0.43bar
